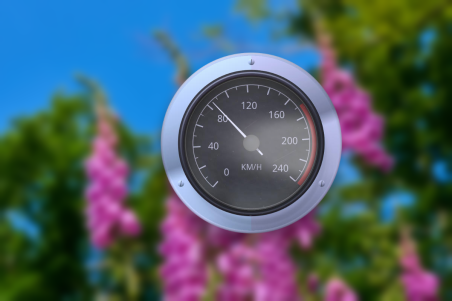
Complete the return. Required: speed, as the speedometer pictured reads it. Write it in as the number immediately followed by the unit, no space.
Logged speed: 85km/h
